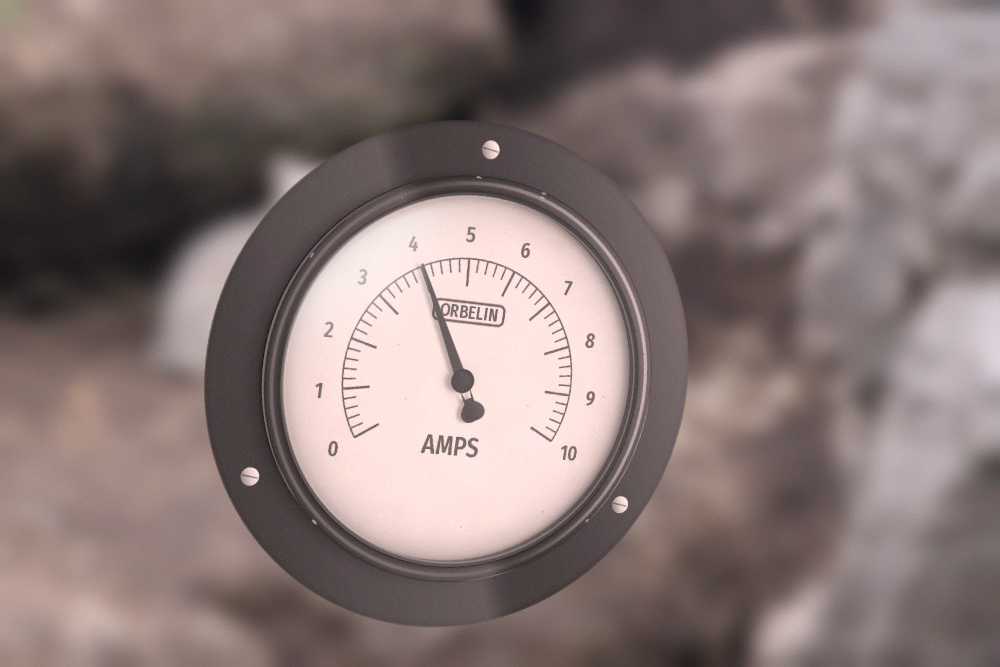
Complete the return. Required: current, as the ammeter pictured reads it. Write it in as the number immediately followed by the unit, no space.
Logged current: 4A
